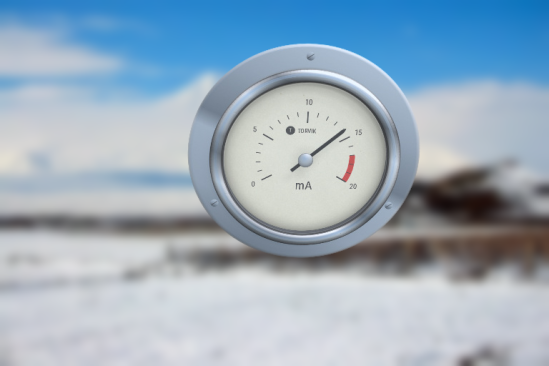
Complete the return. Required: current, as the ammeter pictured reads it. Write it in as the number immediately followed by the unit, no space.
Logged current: 14mA
